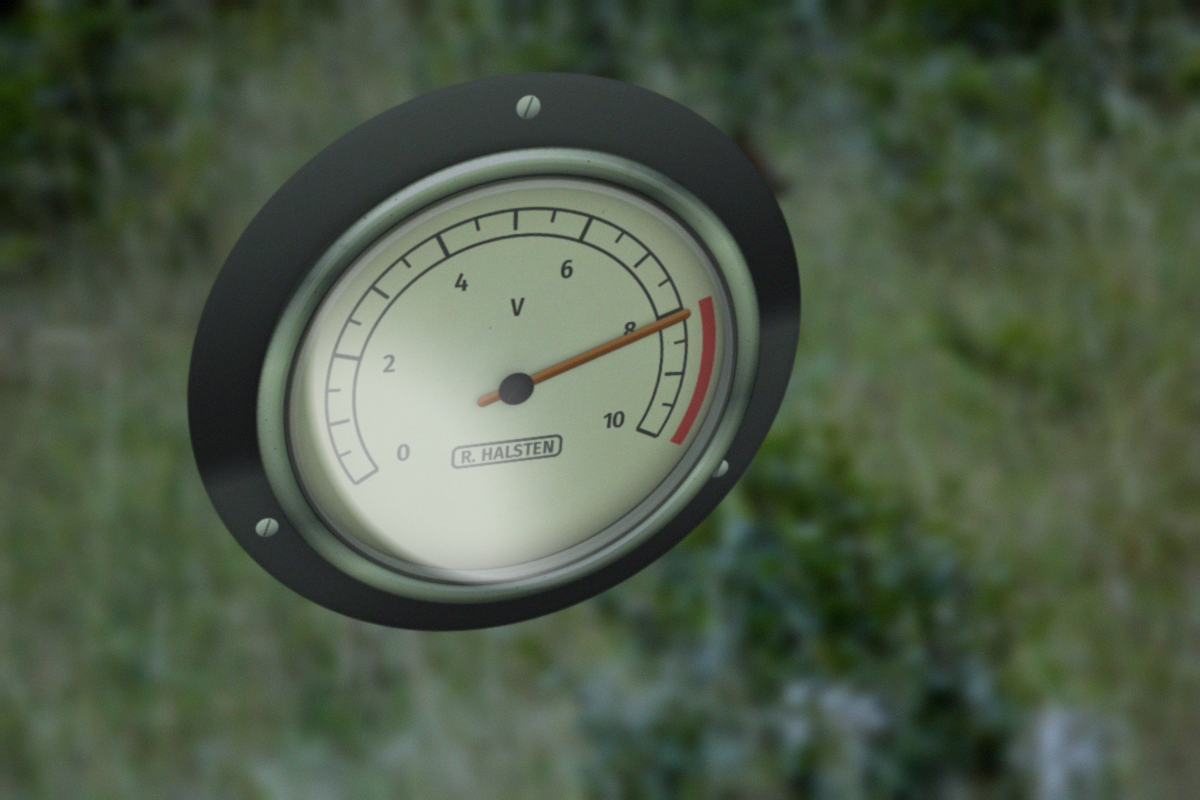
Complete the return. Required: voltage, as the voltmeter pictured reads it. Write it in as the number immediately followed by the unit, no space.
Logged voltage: 8V
